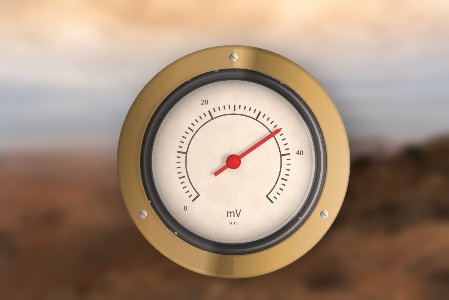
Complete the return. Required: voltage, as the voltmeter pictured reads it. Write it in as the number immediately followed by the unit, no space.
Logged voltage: 35mV
